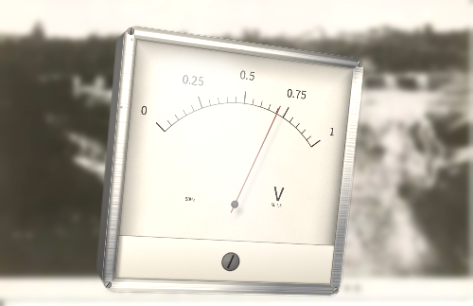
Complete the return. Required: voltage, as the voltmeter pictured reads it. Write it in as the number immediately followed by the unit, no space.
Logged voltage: 0.7V
